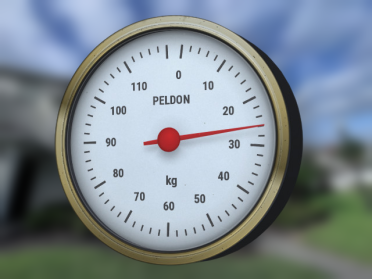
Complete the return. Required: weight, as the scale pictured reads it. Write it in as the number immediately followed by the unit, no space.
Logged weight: 26kg
